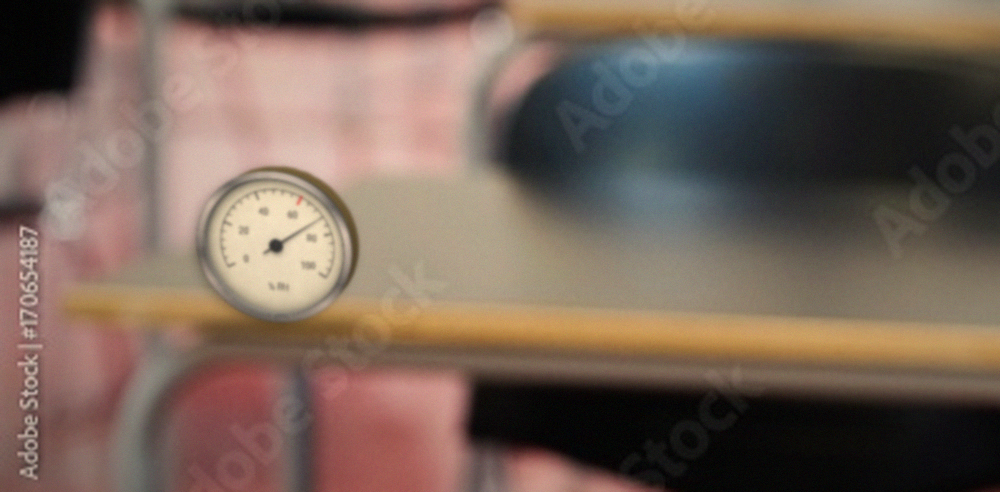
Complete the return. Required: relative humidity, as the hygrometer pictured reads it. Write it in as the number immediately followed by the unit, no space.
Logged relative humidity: 72%
